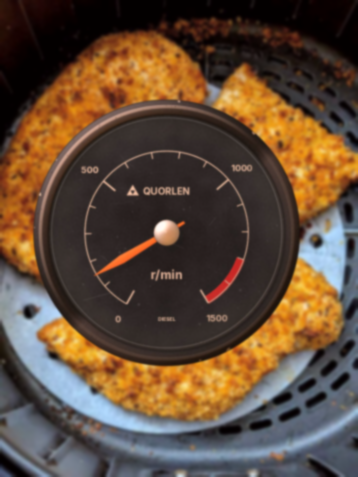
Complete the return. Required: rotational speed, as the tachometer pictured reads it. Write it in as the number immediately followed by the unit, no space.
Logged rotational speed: 150rpm
